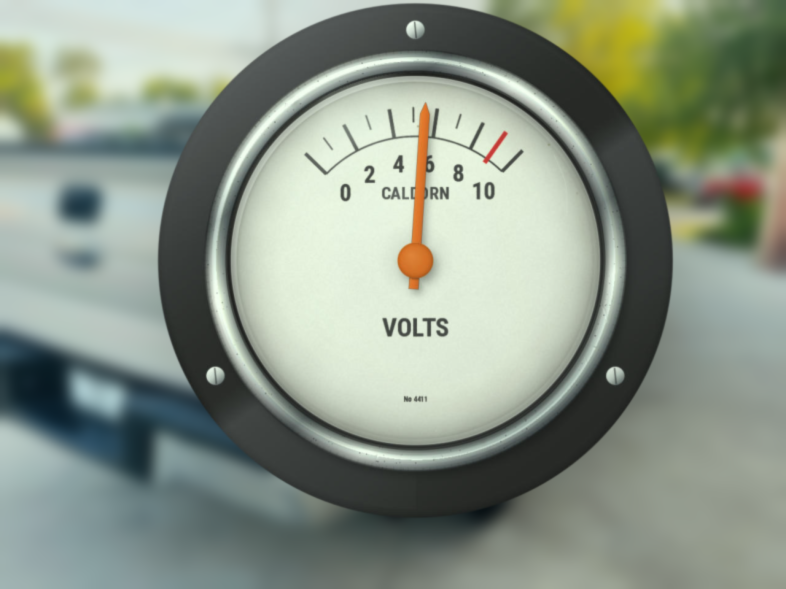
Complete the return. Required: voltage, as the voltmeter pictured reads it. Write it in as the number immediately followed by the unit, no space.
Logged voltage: 5.5V
